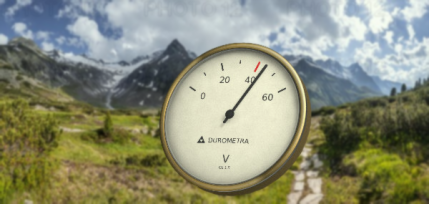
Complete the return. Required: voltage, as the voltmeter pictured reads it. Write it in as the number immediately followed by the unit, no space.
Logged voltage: 45V
